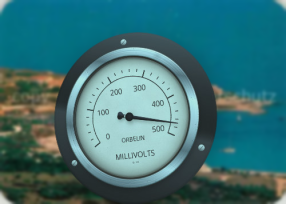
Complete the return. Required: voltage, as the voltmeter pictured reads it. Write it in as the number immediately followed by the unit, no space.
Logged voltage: 470mV
